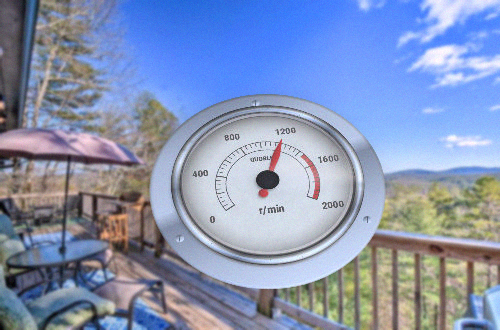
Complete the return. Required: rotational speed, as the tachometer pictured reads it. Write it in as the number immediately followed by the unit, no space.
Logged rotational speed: 1200rpm
